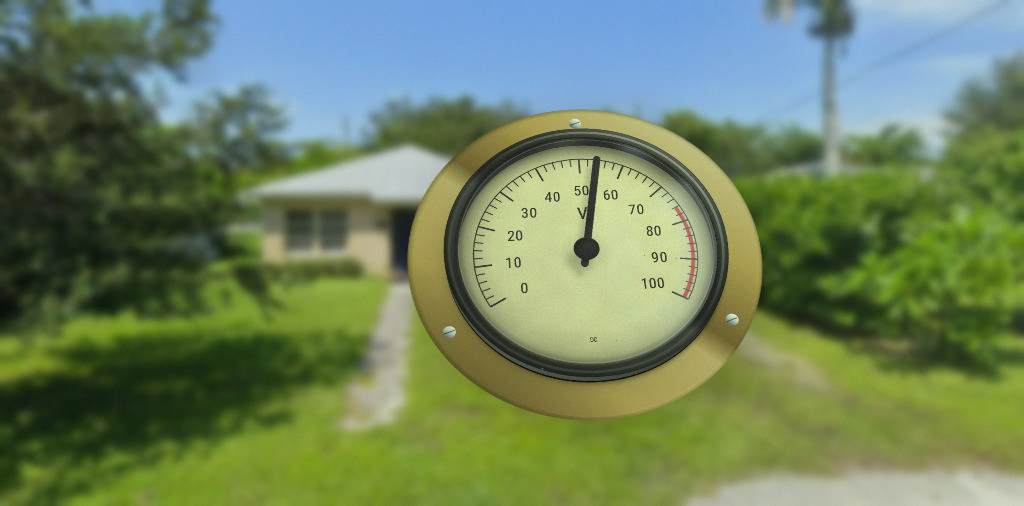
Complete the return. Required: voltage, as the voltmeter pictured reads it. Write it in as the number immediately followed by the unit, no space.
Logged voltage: 54V
